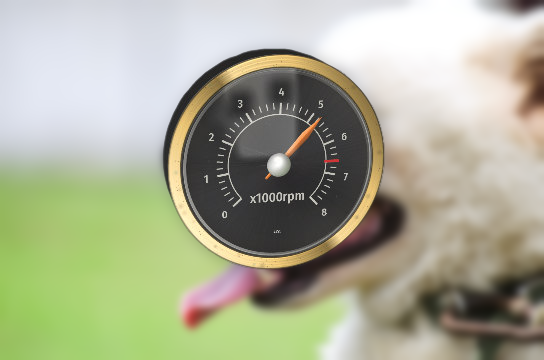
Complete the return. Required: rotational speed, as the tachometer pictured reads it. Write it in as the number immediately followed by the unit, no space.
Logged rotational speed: 5200rpm
